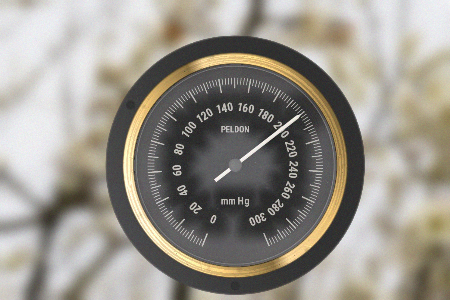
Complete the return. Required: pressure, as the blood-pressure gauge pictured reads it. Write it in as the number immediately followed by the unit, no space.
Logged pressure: 200mmHg
